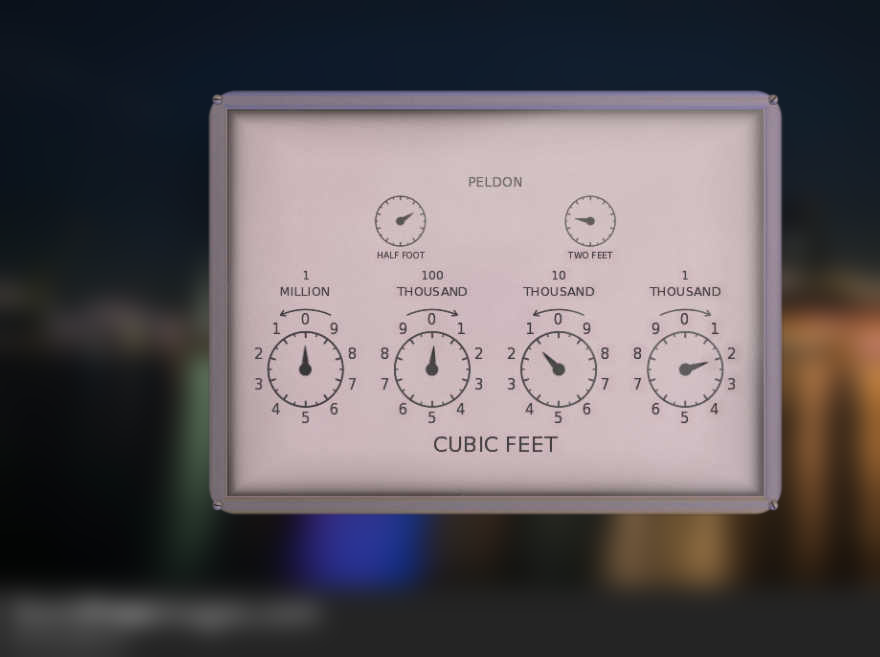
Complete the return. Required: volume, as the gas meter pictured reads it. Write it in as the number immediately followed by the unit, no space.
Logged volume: 1200ft³
